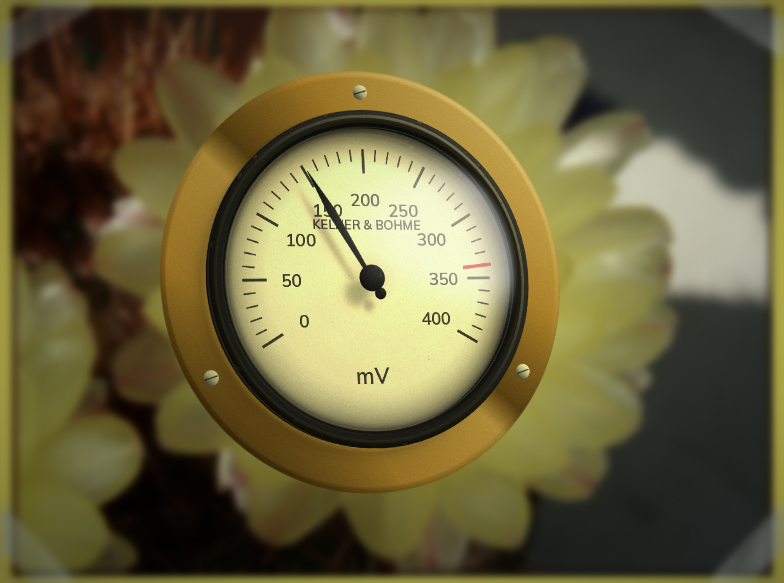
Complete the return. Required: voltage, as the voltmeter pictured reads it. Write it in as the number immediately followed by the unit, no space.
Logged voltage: 150mV
